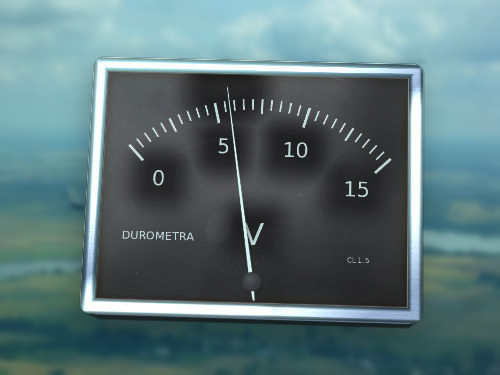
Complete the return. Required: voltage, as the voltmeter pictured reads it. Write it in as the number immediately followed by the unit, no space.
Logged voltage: 5.75V
